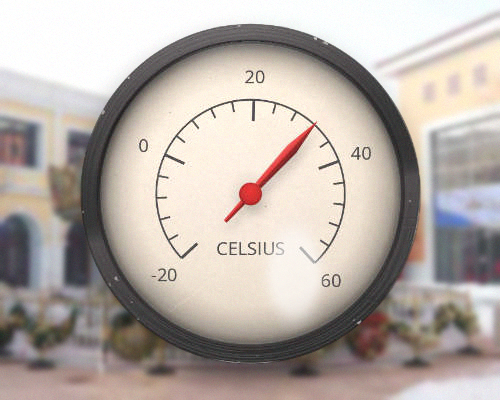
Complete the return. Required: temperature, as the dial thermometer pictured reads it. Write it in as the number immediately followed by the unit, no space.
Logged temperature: 32°C
